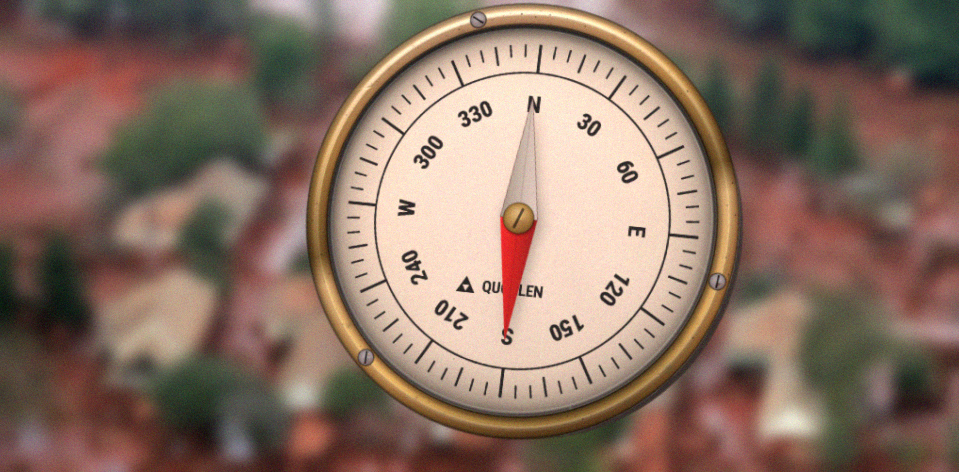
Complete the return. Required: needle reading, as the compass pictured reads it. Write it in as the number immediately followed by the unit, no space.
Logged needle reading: 180°
